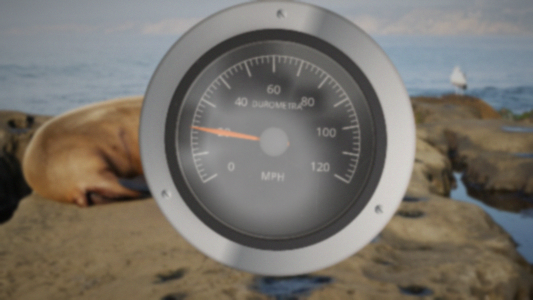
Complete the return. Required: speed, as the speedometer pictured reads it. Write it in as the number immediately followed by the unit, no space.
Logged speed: 20mph
